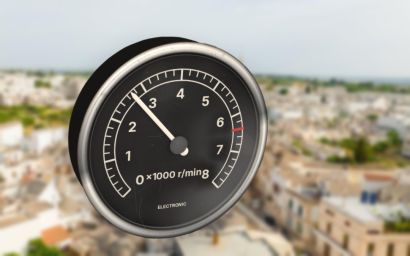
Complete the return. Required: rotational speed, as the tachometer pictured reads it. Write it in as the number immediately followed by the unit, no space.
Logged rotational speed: 2700rpm
